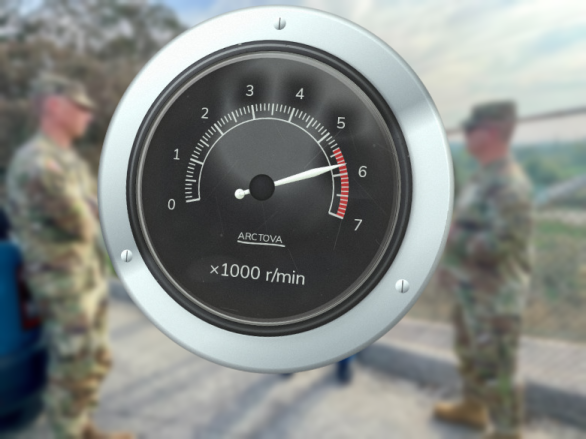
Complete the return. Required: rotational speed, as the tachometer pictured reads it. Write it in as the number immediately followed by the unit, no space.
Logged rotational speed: 5800rpm
